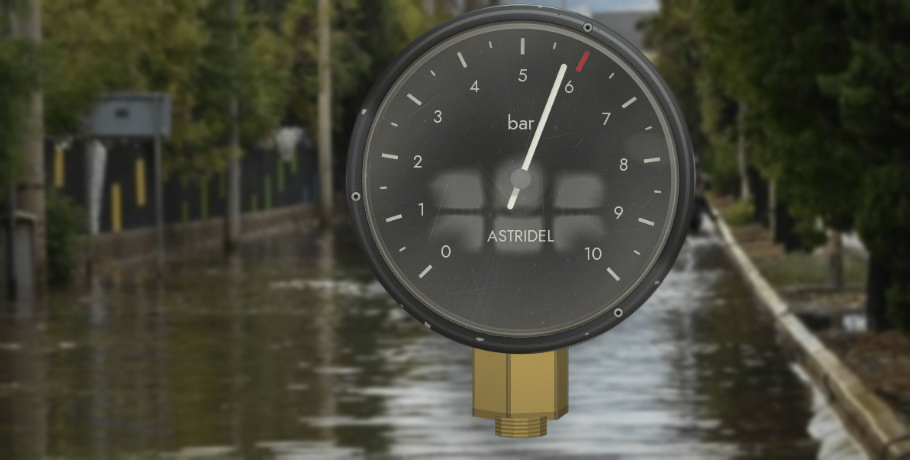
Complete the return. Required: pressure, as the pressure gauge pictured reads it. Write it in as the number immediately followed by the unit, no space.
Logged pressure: 5.75bar
